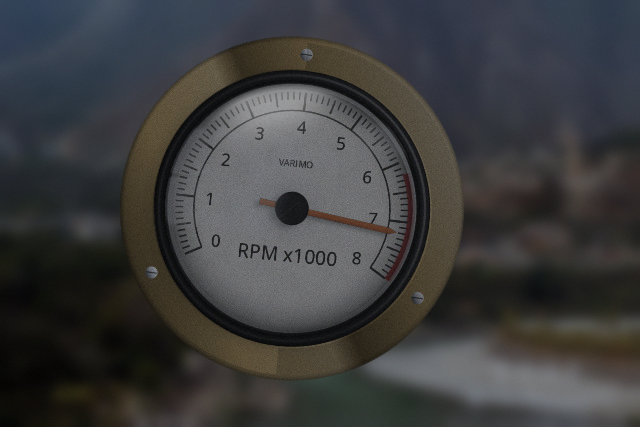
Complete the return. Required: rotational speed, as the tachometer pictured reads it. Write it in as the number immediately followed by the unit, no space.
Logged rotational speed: 7200rpm
